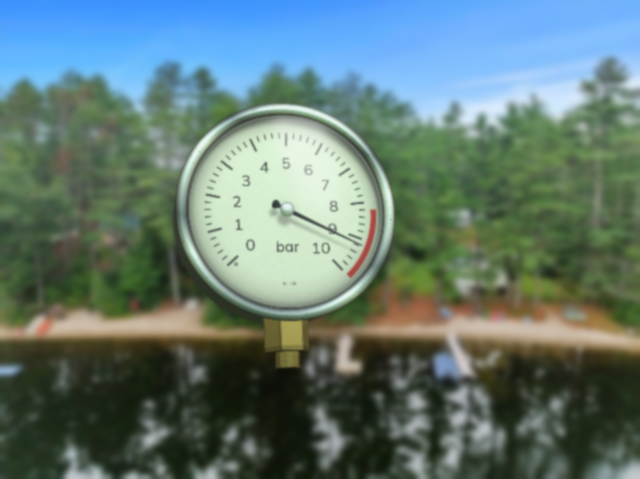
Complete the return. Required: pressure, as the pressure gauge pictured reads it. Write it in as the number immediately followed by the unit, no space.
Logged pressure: 9.2bar
